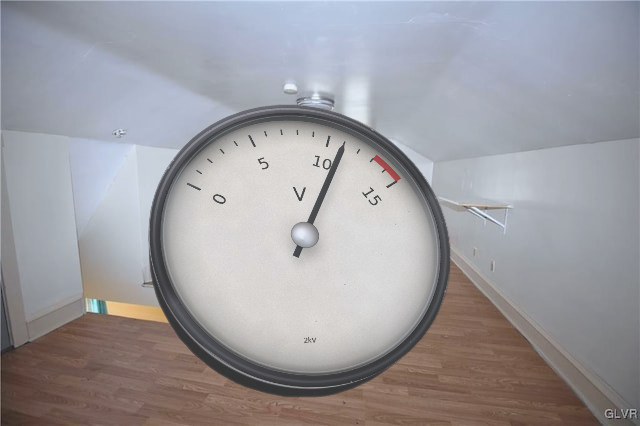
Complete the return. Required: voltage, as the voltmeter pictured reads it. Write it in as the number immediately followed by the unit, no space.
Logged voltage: 11V
